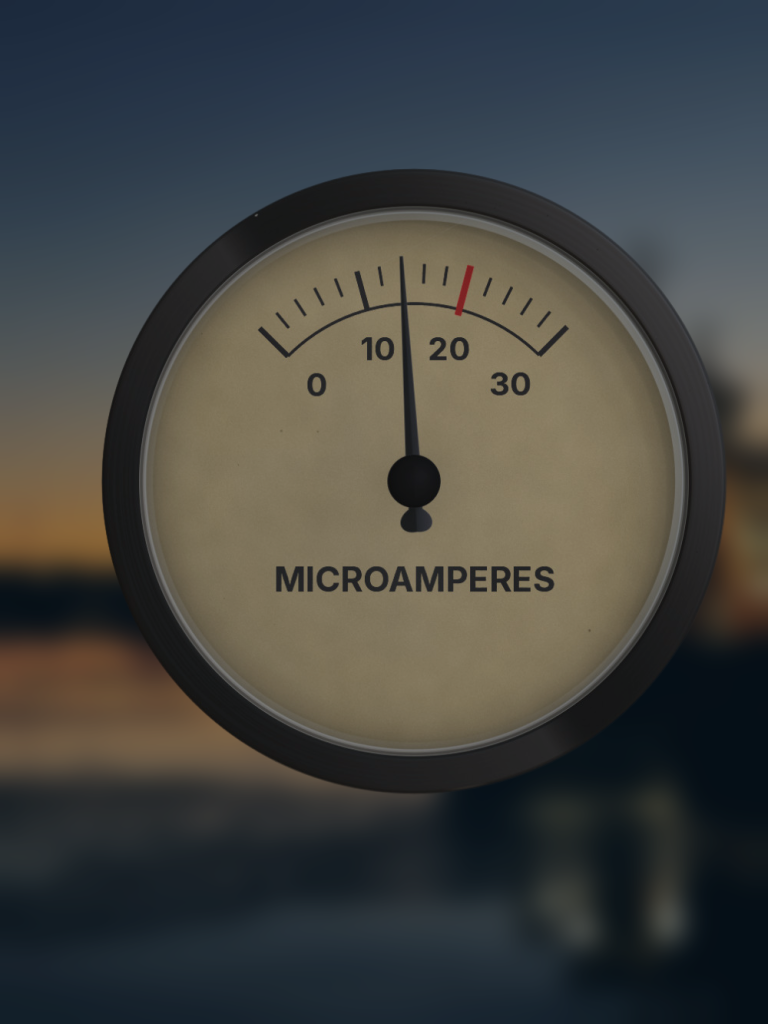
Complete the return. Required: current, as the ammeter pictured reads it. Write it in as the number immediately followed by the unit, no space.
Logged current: 14µA
